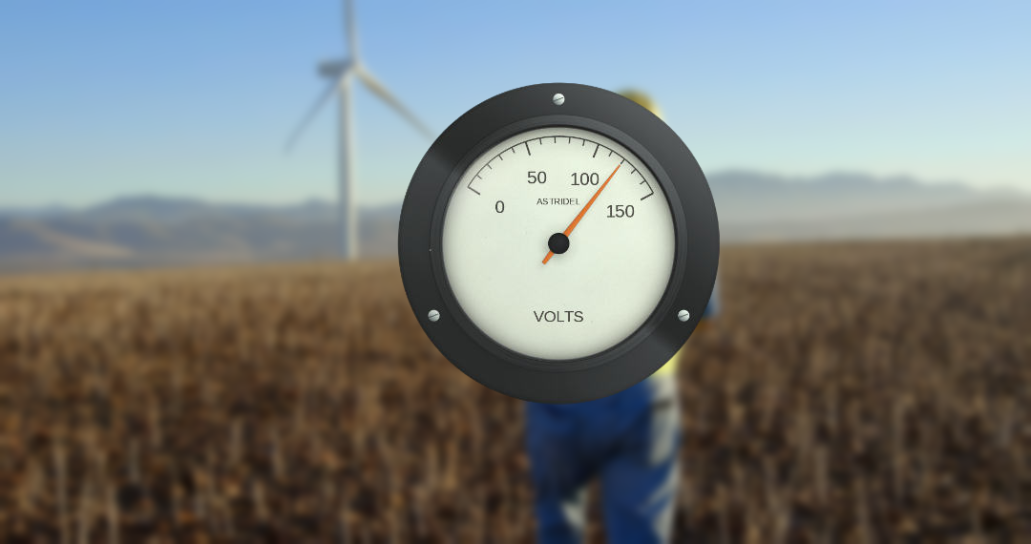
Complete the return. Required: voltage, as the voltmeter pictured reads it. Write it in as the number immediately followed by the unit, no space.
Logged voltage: 120V
